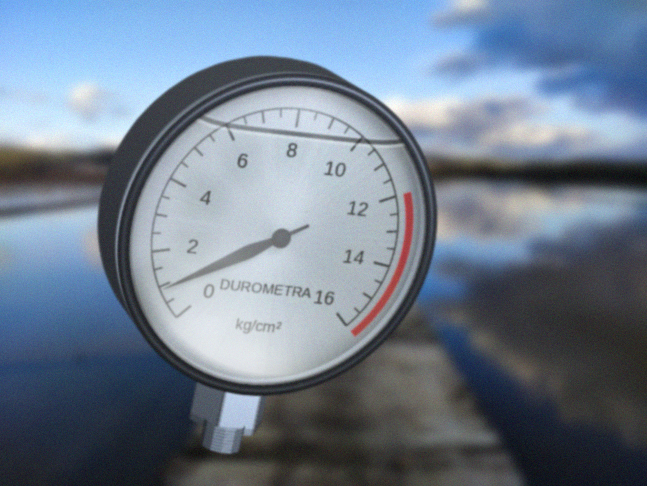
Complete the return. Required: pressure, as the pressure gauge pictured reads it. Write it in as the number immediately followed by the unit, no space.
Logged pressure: 1kg/cm²
